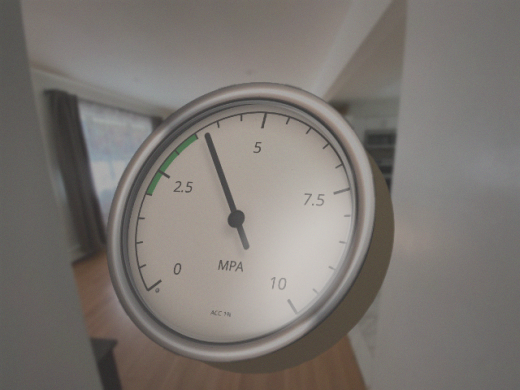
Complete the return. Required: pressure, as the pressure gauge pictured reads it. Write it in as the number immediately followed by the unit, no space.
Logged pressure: 3.75MPa
